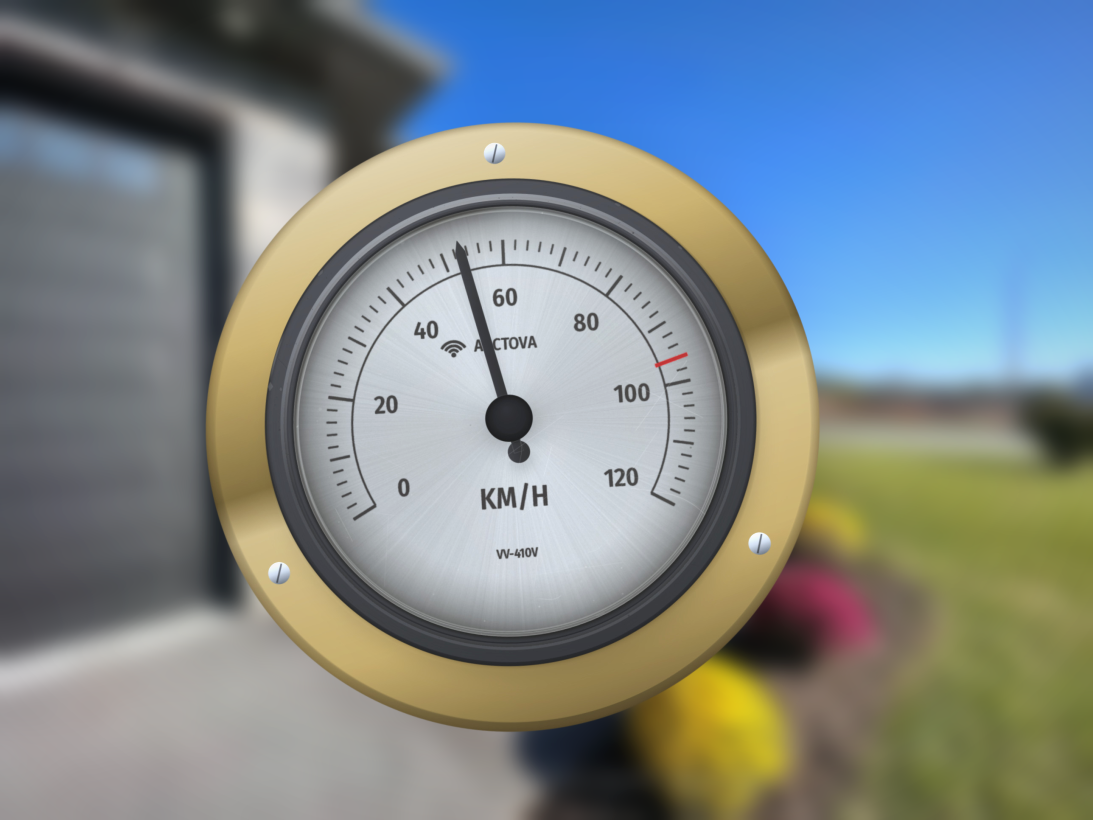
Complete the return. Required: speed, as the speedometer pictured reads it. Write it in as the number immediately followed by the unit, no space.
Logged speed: 53km/h
